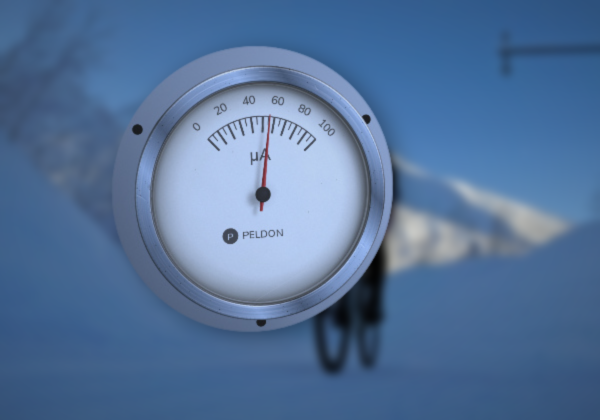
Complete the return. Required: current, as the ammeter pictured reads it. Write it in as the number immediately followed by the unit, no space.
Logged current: 55µA
